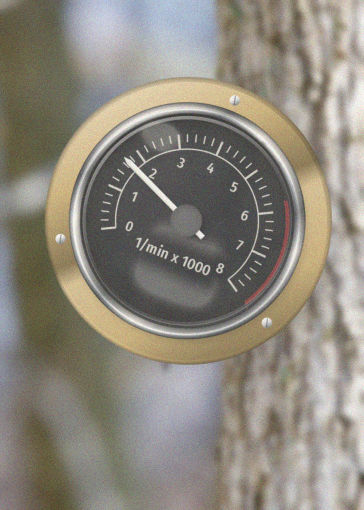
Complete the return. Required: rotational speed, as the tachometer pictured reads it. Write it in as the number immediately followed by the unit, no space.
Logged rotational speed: 1700rpm
